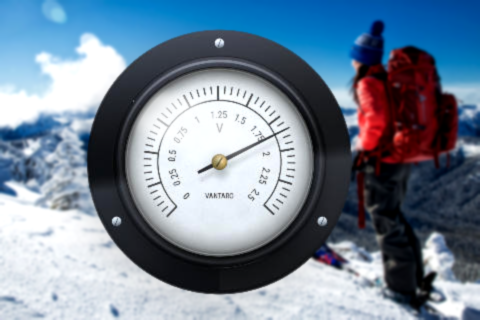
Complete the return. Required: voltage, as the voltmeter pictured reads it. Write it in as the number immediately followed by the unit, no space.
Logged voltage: 1.85V
